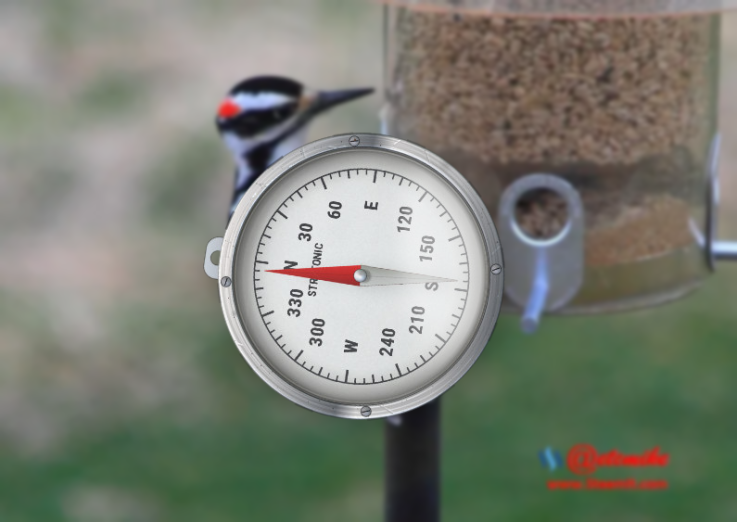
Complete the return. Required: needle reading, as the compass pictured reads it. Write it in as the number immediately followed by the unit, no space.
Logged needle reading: 355°
